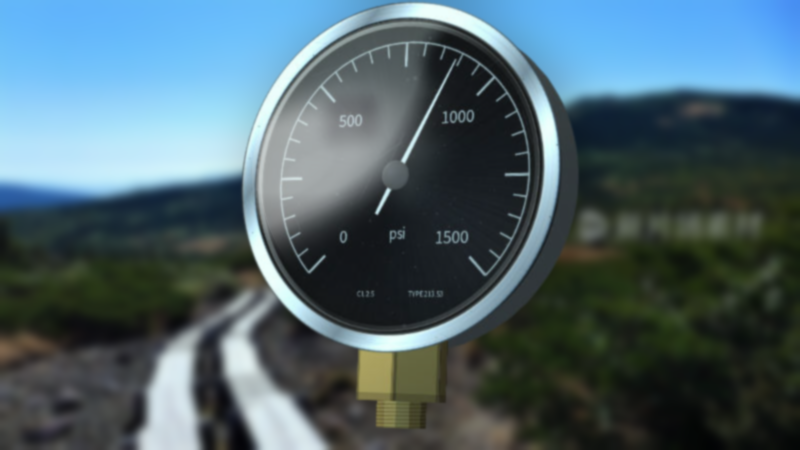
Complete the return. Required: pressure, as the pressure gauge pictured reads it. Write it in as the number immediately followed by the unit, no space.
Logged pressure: 900psi
